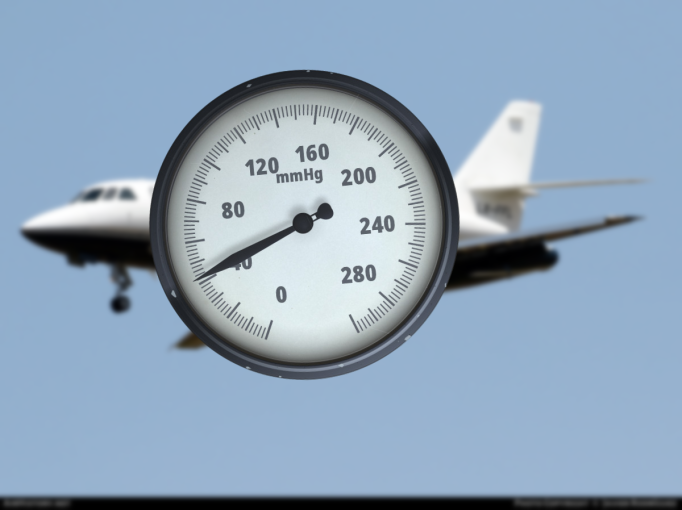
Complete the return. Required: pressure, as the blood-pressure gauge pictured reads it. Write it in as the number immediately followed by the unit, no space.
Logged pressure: 42mmHg
